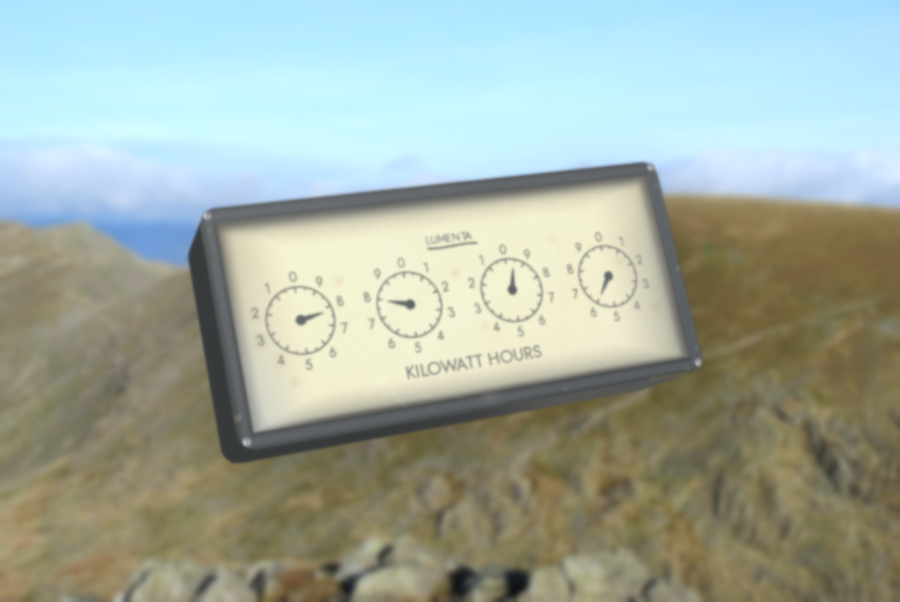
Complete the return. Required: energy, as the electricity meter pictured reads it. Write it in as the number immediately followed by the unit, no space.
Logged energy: 7796kWh
